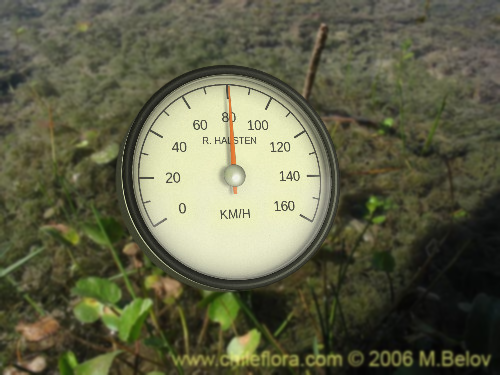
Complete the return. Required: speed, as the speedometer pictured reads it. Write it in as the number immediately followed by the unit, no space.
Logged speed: 80km/h
